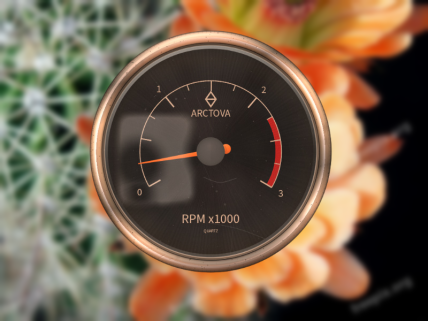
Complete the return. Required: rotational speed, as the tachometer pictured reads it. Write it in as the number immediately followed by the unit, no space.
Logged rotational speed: 250rpm
